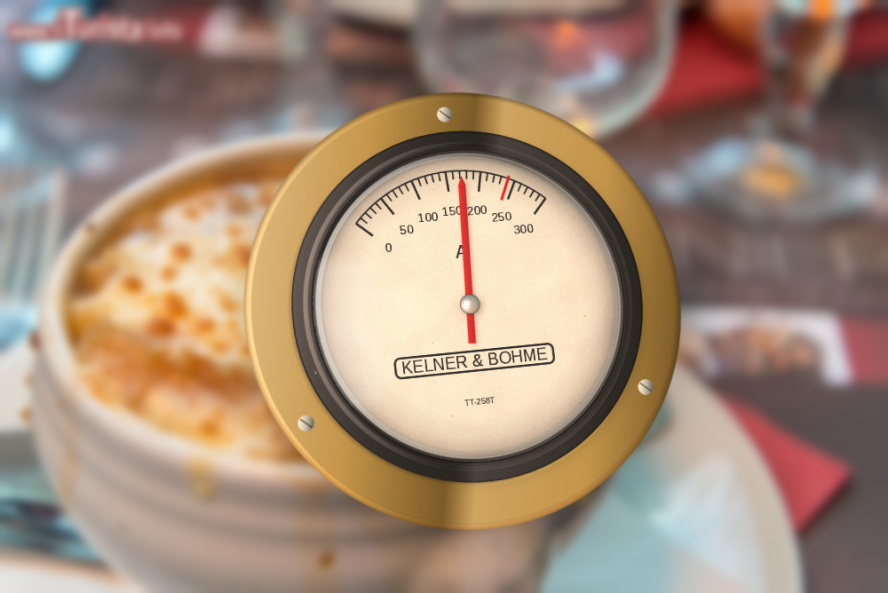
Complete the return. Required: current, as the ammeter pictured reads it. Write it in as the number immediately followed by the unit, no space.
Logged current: 170A
